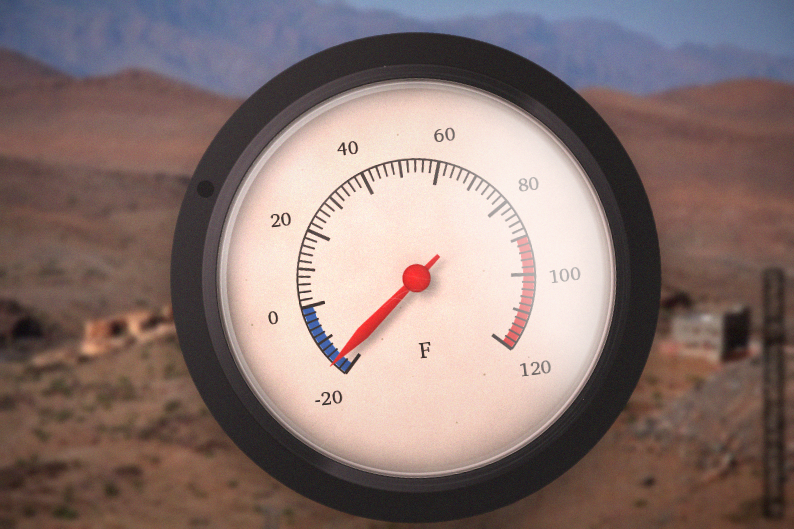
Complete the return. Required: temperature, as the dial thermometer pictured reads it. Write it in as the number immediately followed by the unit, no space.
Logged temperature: -16°F
